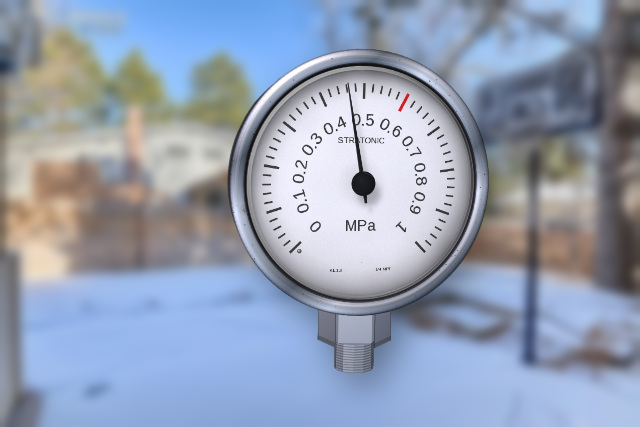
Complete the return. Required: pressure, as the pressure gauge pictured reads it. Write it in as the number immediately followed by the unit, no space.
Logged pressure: 0.46MPa
